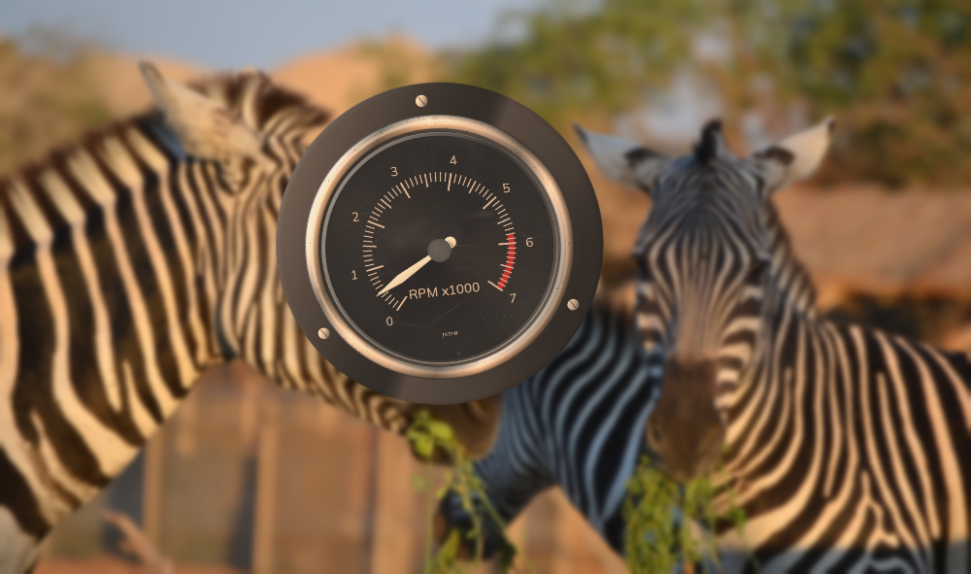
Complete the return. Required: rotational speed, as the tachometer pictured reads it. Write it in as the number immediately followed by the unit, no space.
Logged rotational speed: 500rpm
